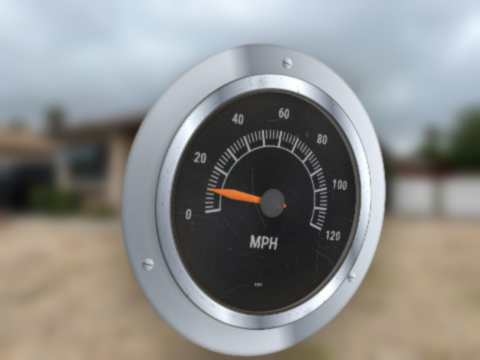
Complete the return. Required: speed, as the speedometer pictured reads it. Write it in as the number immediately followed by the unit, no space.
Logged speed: 10mph
